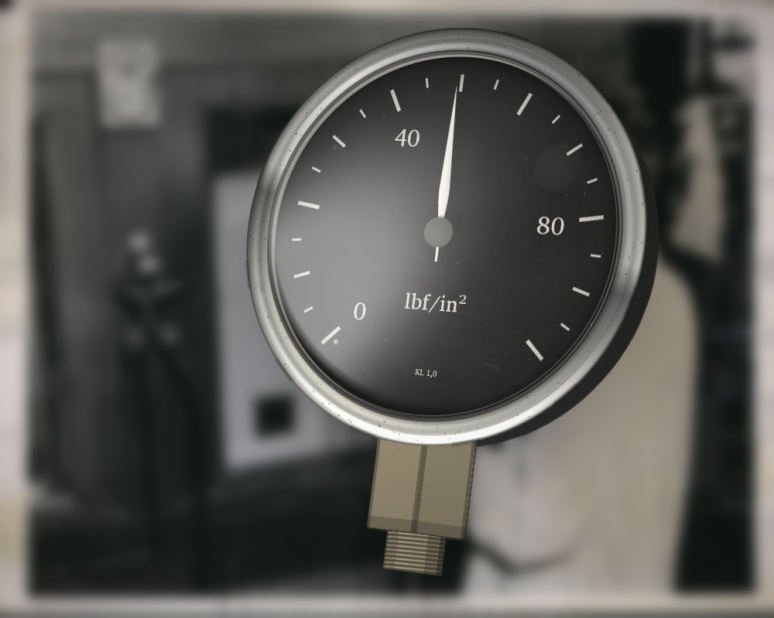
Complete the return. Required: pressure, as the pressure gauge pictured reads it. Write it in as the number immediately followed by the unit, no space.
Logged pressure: 50psi
